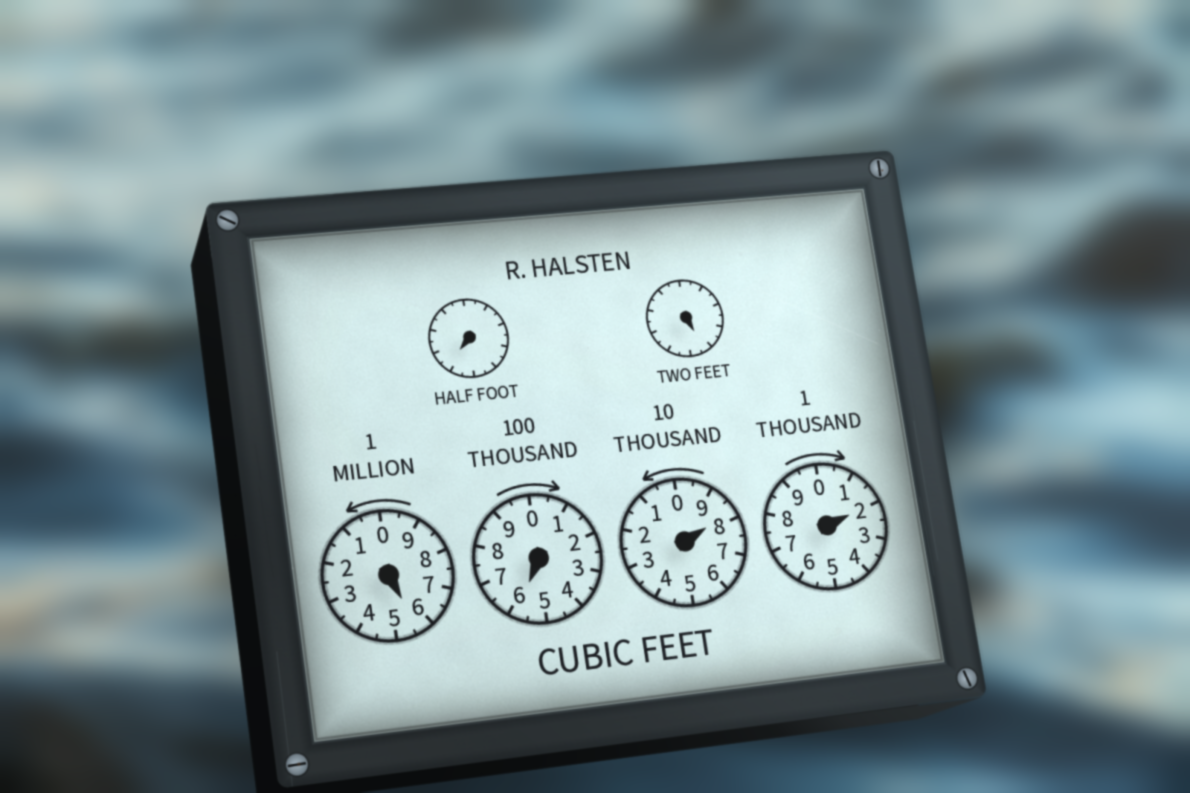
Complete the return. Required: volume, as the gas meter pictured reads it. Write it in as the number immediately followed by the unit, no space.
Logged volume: 558200ft³
